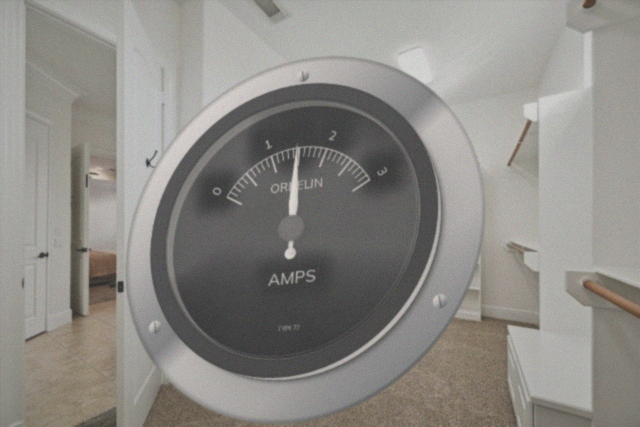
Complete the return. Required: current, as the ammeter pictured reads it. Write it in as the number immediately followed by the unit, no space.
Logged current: 1.5A
